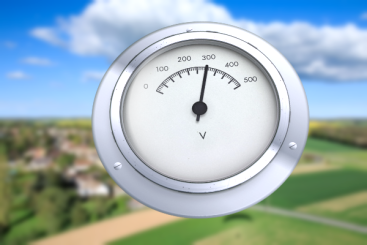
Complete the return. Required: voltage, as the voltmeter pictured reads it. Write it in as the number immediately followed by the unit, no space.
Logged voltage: 300V
